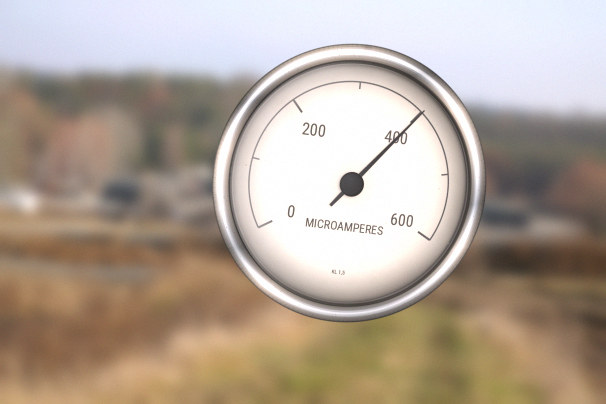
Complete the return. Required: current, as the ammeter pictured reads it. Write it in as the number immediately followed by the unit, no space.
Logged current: 400µA
